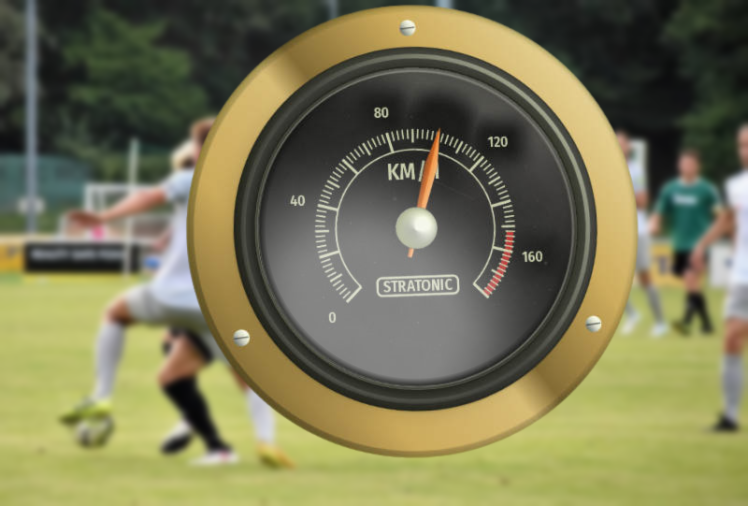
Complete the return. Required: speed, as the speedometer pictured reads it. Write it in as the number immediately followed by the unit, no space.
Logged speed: 100km/h
